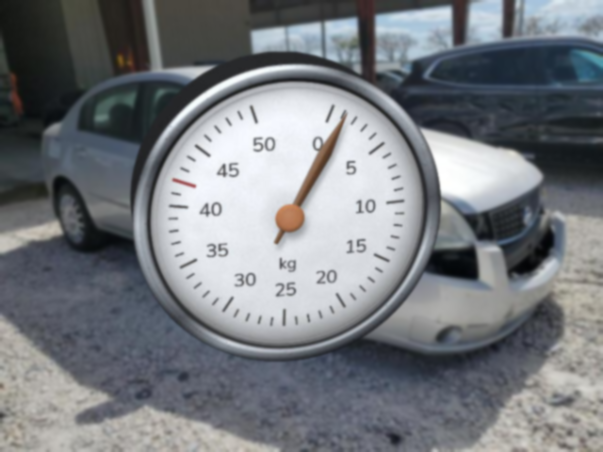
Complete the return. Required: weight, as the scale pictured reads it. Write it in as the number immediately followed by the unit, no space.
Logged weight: 1kg
